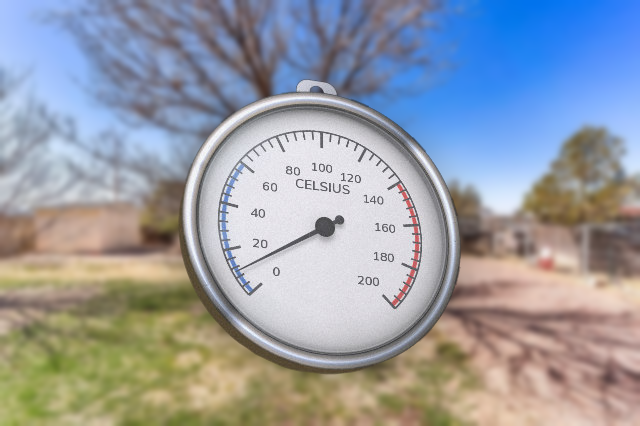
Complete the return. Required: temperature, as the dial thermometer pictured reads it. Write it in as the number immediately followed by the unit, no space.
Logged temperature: 10°C
